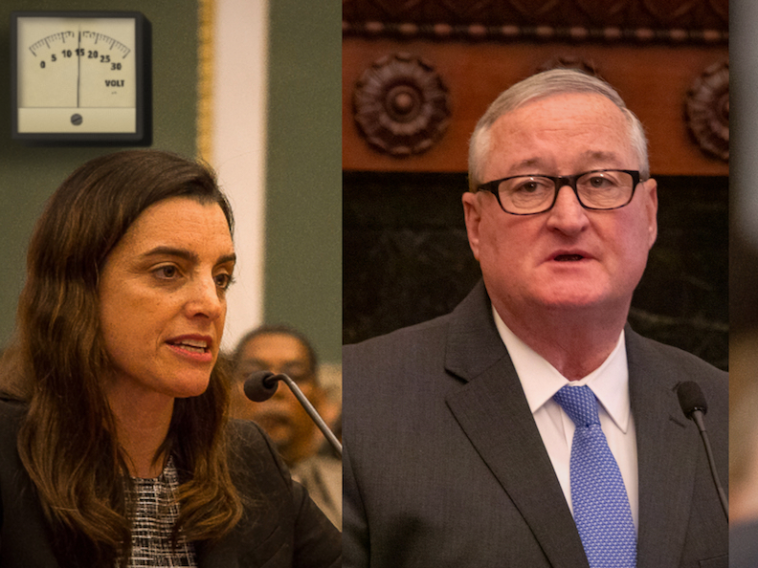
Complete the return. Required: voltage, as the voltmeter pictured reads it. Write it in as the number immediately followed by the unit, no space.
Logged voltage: 15V
